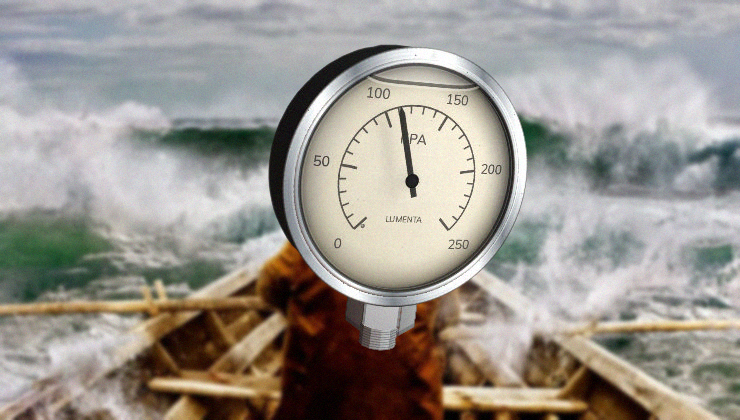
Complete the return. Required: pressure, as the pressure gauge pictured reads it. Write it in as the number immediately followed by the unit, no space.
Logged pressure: 110kPa
